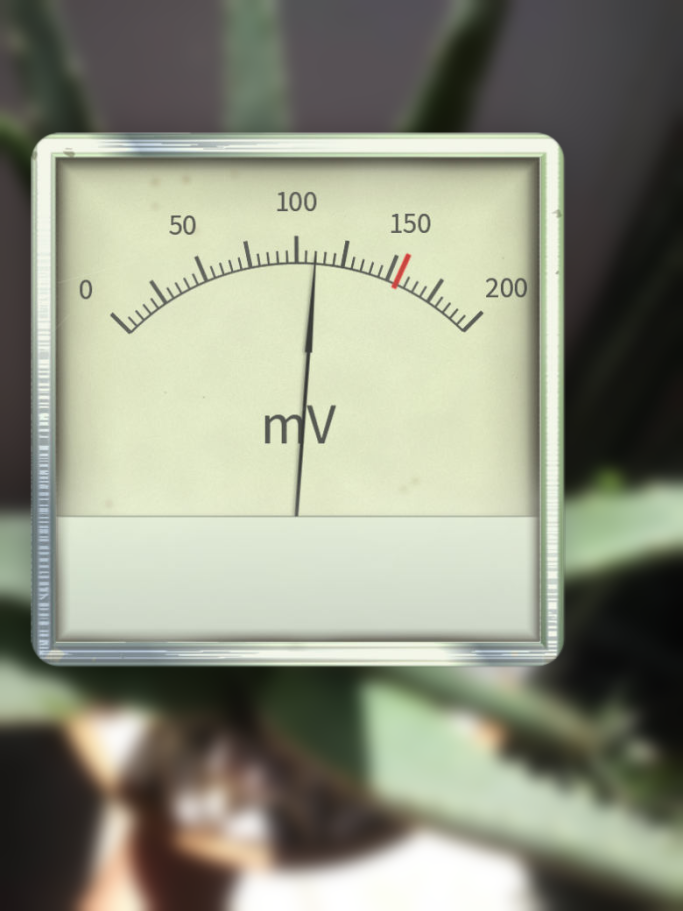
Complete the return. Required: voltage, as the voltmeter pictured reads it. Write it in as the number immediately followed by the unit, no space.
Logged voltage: 110mV
